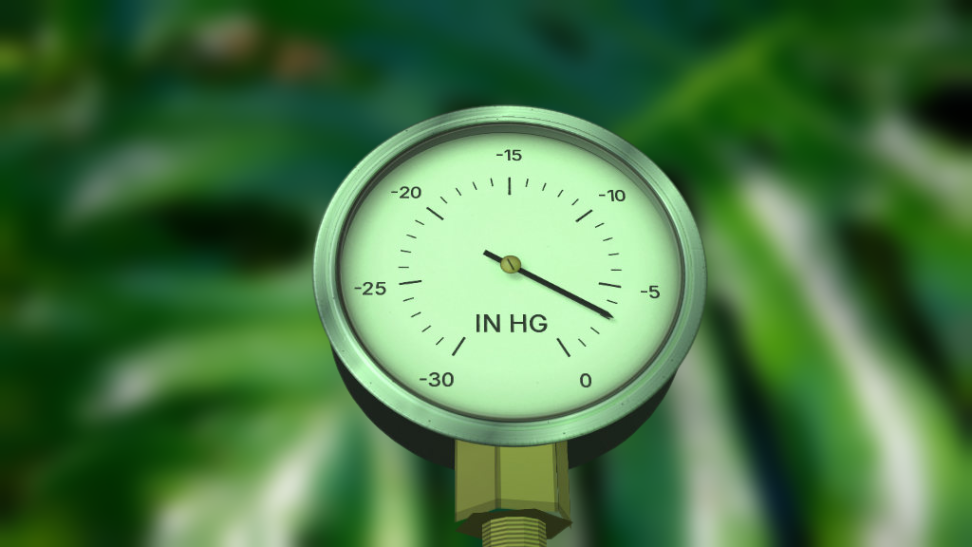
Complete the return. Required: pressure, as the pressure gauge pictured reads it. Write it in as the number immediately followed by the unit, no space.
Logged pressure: -3inHg
